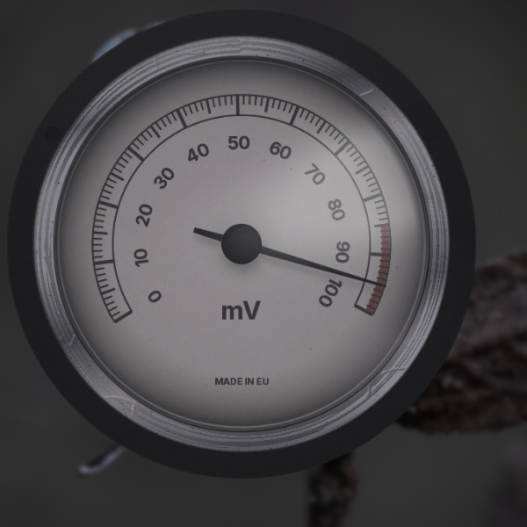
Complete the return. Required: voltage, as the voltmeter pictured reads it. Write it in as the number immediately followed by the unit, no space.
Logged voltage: 95mV
